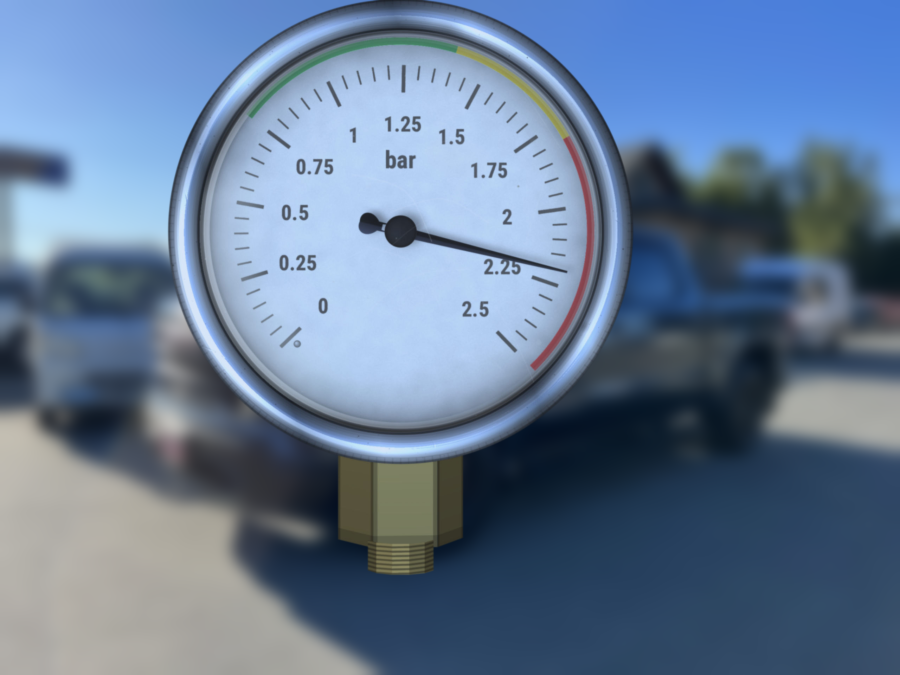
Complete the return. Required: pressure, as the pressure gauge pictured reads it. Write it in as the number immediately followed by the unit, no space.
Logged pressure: 2.2bar
